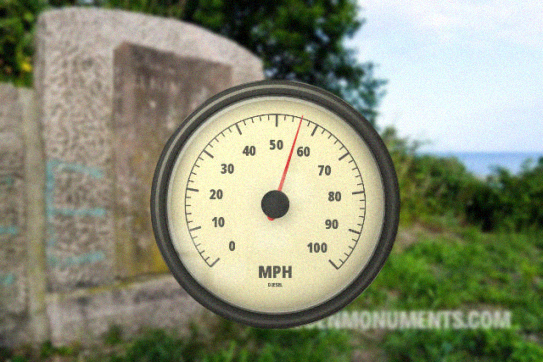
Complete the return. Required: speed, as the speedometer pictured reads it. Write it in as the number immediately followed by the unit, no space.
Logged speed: 56mph
